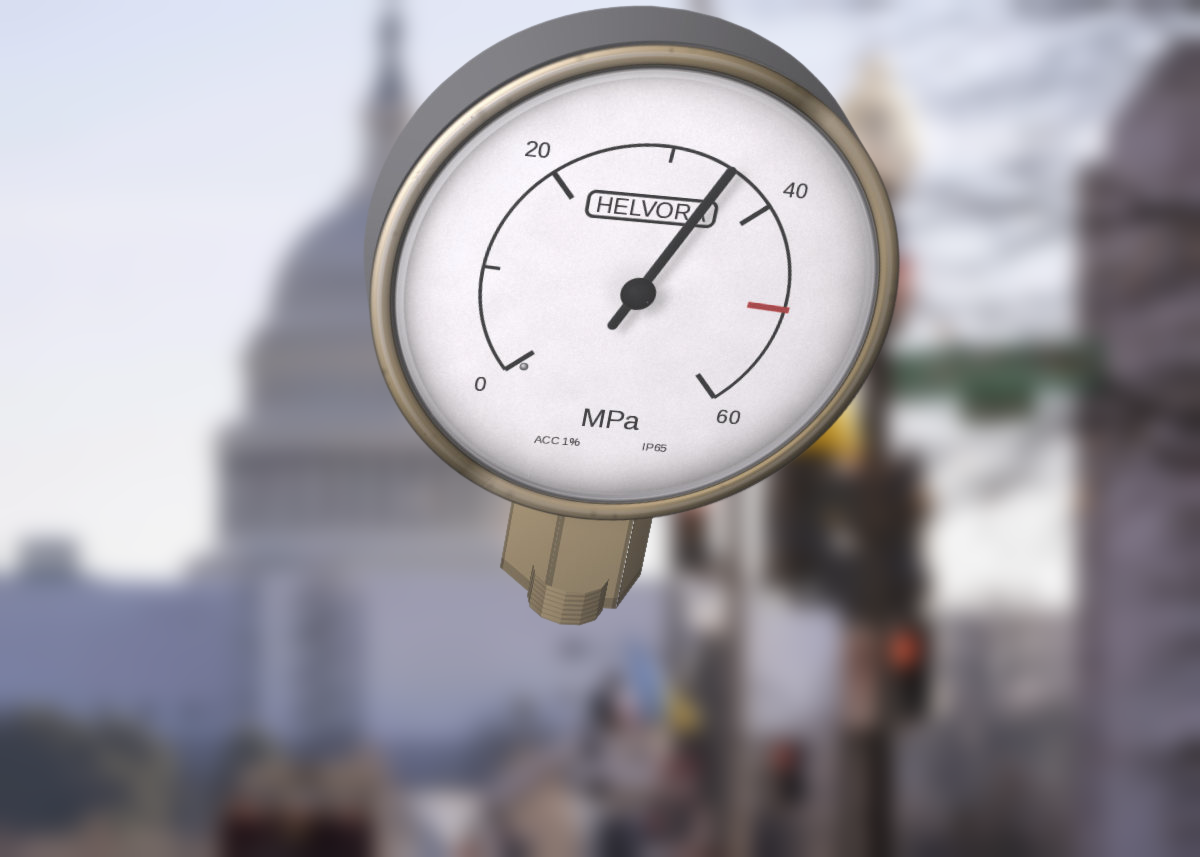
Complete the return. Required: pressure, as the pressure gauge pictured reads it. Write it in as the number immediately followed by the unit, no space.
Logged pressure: 35MPa
